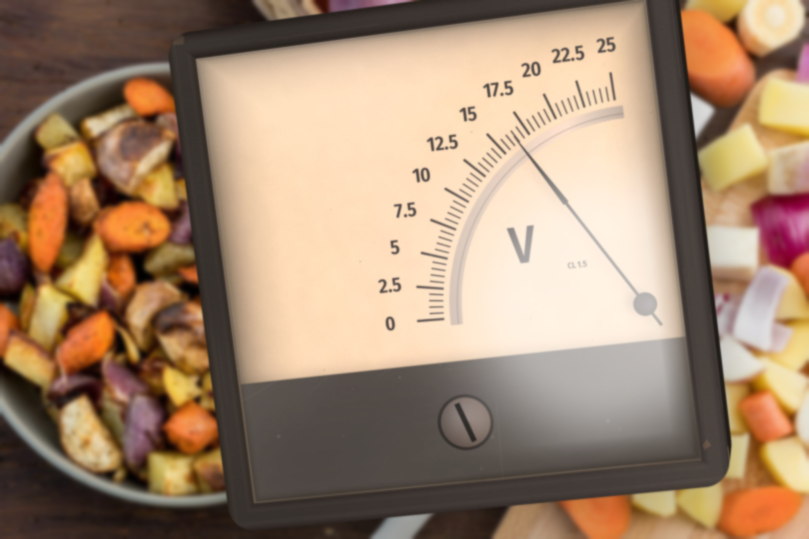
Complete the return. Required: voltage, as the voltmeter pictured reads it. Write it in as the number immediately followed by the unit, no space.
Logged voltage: 16.5V
